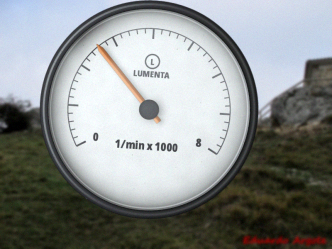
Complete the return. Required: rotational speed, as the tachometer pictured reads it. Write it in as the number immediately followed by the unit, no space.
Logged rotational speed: 2600rpm
